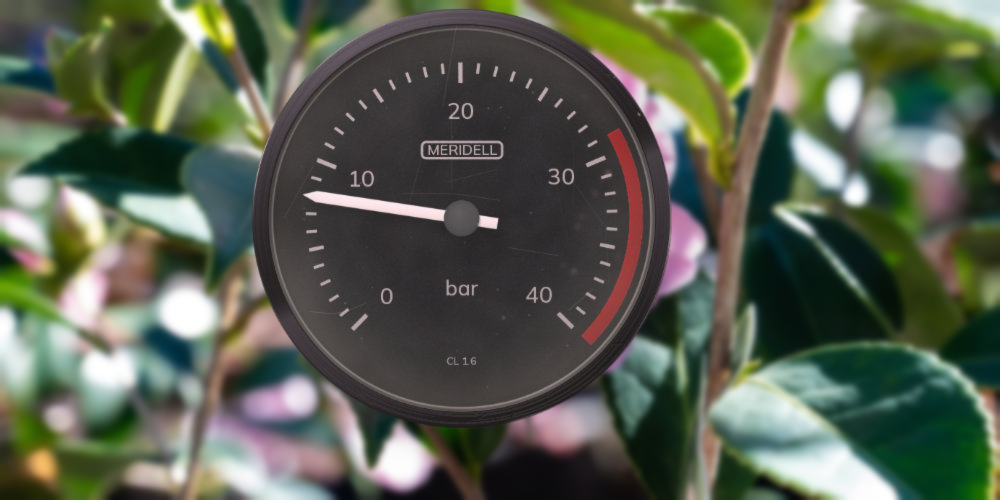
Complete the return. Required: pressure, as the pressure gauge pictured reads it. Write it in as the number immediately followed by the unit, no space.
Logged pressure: 8bar
